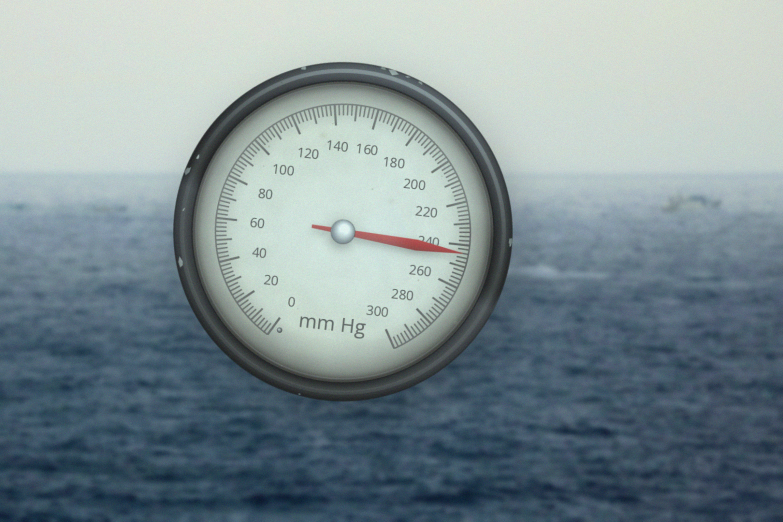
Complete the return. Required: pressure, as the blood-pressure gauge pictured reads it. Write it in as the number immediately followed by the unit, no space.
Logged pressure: 244mmHg
